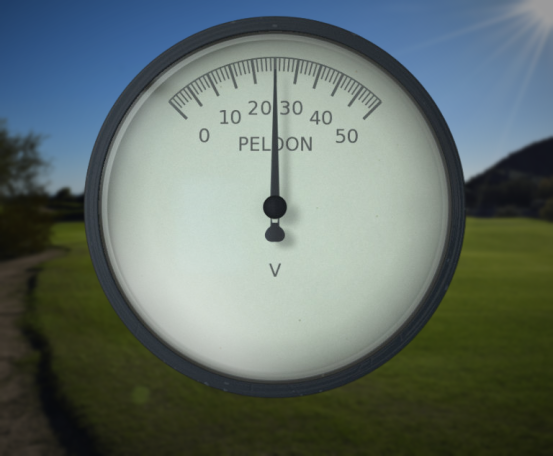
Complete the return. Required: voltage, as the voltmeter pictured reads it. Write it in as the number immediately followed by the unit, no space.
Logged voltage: 25V
